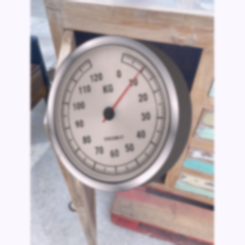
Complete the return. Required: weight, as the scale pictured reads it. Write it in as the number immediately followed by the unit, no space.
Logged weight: 10kg
